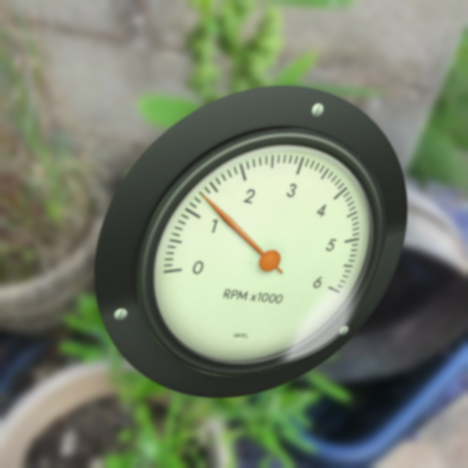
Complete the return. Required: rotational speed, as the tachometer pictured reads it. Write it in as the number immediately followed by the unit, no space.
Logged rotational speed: 1300rpm
